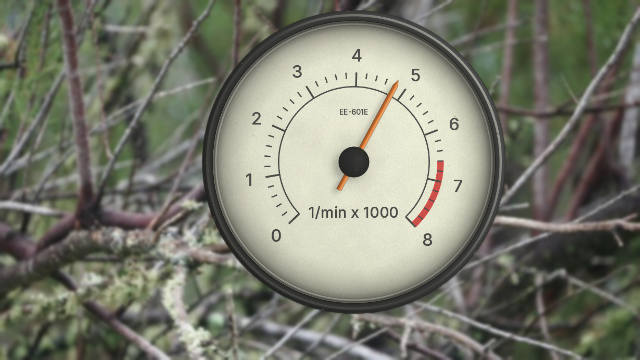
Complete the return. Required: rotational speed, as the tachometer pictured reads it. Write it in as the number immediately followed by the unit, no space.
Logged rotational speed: 4800rpm
